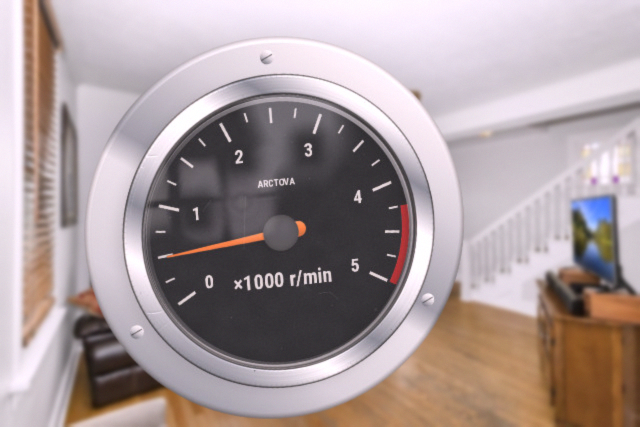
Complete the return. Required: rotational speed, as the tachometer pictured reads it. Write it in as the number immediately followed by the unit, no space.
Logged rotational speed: 500rpm
